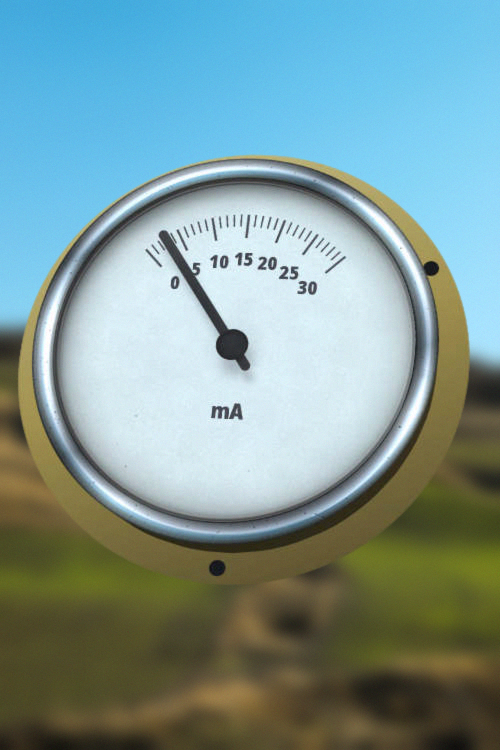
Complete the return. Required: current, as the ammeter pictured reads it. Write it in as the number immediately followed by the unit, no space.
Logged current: 3mA
